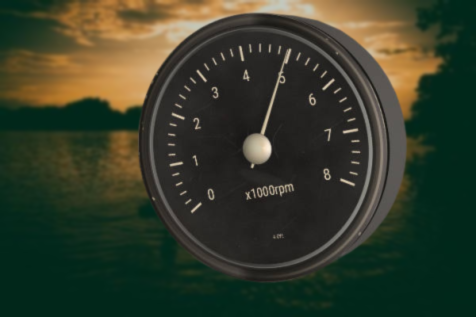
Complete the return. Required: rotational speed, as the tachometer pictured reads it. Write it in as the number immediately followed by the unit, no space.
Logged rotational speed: 5000rpm
